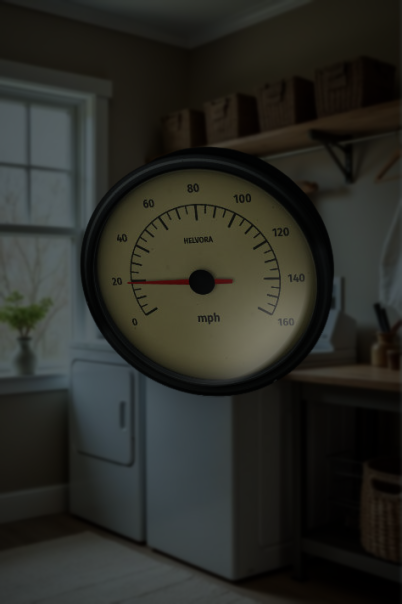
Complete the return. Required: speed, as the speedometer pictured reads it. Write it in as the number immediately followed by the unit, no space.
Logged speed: 20mph
